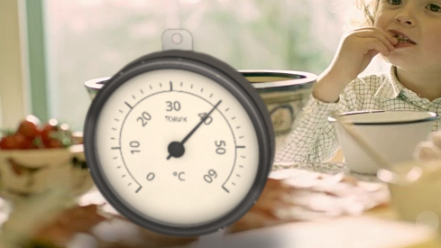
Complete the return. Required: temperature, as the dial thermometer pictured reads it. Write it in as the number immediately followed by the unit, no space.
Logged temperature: 40°C
